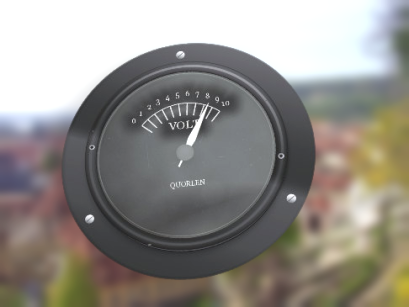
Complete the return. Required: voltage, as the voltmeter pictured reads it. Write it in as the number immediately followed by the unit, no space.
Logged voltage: 8.5V
